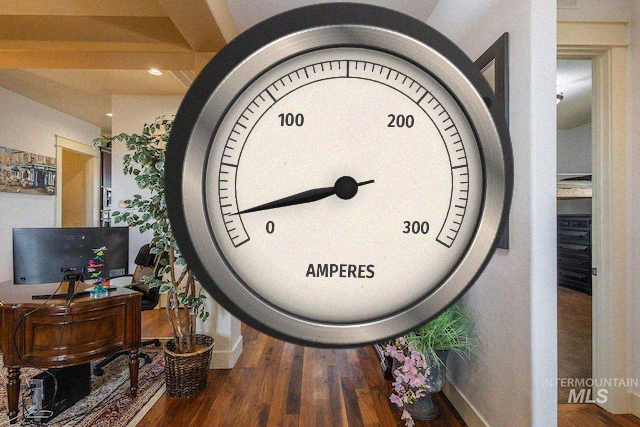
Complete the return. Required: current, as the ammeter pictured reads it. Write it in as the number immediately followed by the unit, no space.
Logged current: 20A
